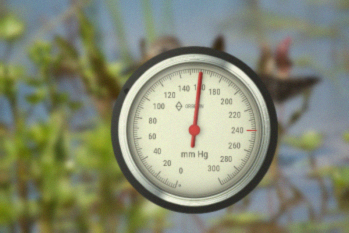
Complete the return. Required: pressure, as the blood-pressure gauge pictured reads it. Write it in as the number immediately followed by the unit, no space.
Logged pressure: 160mmHg
